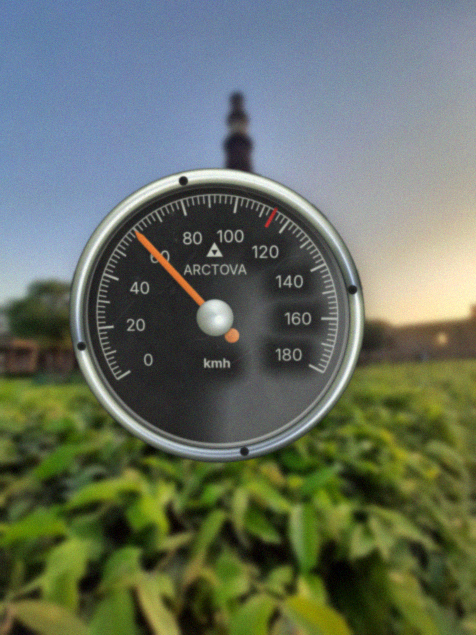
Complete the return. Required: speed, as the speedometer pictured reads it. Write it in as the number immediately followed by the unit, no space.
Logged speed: 60km/h
